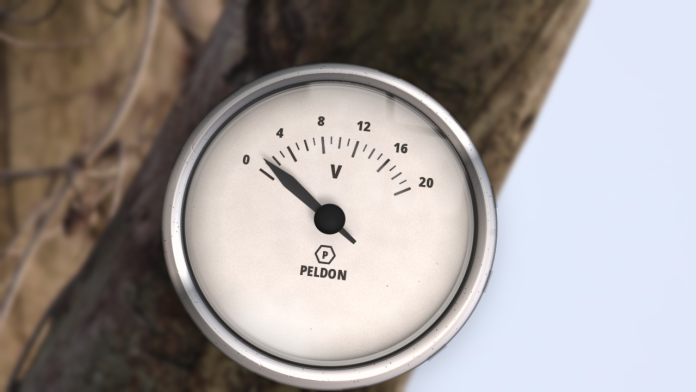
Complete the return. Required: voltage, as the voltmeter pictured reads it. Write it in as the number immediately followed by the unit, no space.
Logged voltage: 1V
